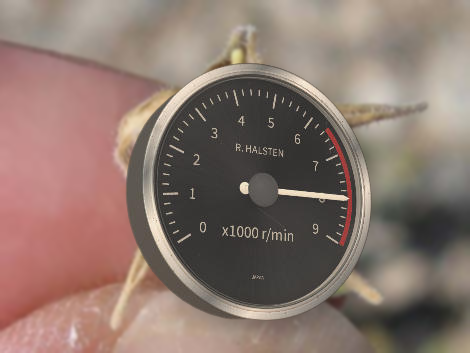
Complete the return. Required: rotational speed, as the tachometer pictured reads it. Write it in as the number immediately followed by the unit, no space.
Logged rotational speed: 8000rpm
